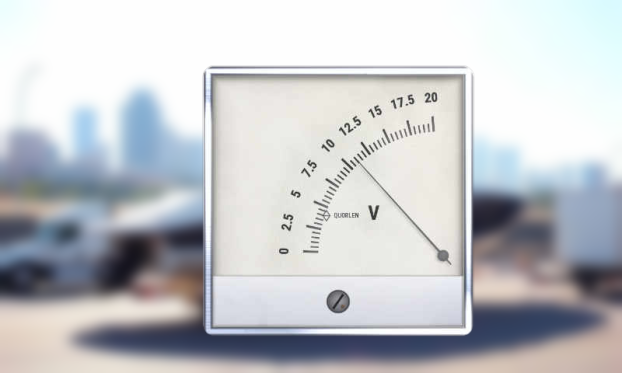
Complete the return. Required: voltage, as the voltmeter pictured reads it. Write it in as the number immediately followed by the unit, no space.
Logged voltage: 11V
